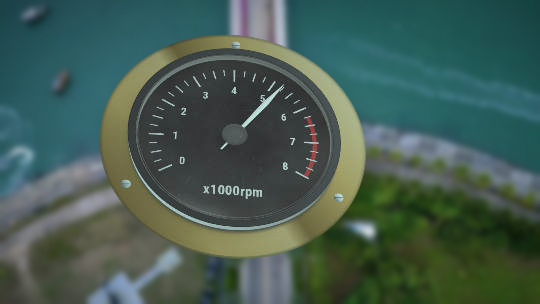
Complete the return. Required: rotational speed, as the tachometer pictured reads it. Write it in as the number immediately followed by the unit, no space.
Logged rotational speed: 5250rpm
